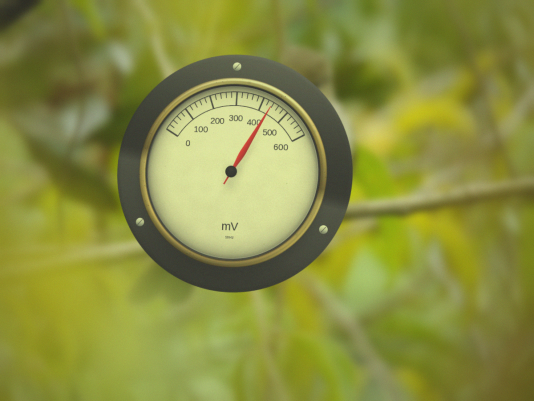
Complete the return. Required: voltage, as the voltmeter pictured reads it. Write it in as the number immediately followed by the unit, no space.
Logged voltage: 440mV
